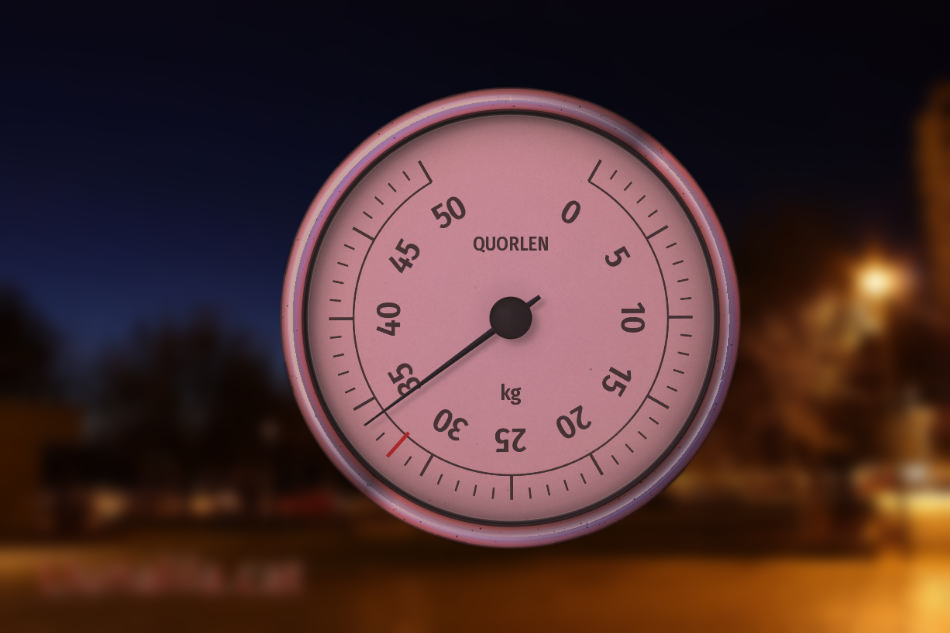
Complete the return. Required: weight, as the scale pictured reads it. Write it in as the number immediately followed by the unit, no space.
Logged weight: 34kg
